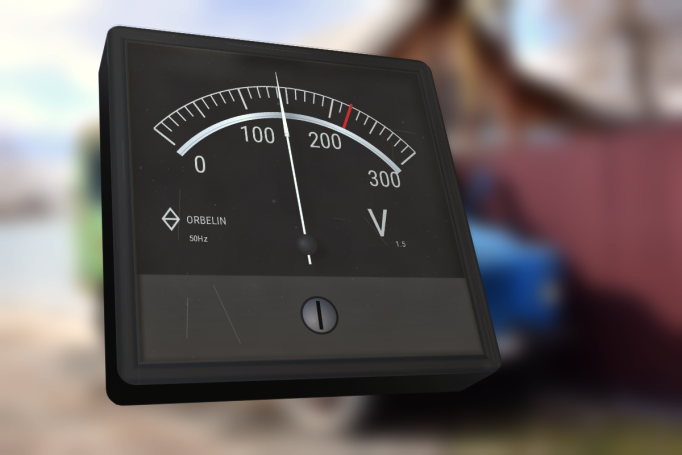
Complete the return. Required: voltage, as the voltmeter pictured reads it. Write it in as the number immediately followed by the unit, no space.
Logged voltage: 140V
